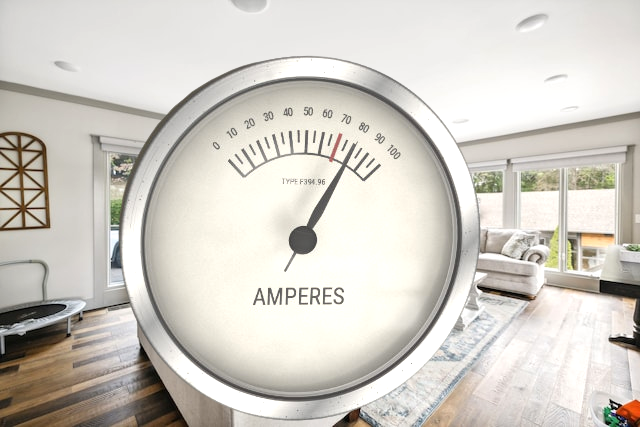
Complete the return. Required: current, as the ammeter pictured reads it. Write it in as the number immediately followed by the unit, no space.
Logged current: 80A
